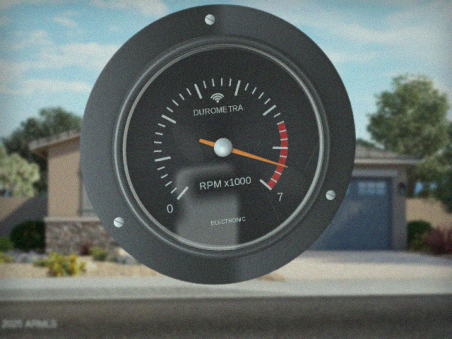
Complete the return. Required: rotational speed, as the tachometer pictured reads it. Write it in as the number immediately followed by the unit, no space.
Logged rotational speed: 6400rpm
